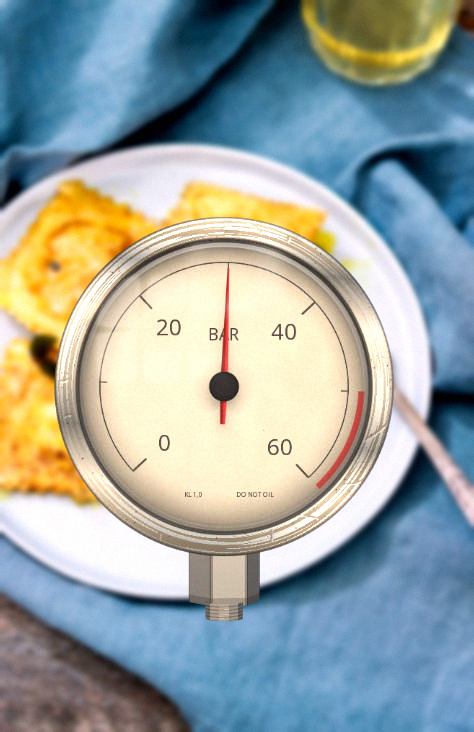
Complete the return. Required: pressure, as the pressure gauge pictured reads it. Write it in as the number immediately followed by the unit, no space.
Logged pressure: 30bar
